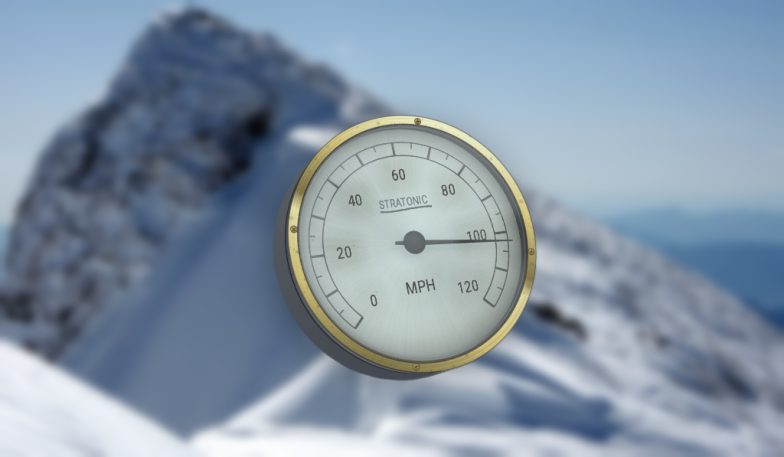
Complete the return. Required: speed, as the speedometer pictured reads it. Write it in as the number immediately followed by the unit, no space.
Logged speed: 102.5mph
